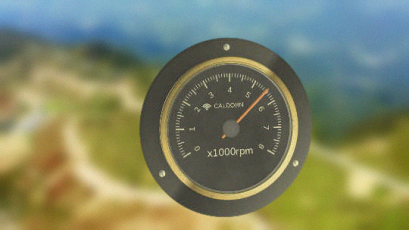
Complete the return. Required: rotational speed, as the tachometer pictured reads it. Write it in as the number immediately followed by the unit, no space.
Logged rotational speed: 5500rpm
